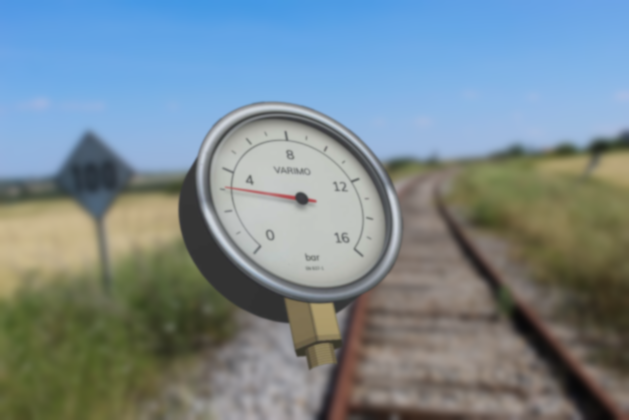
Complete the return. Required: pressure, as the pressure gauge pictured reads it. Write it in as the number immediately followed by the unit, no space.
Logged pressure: 3bar
